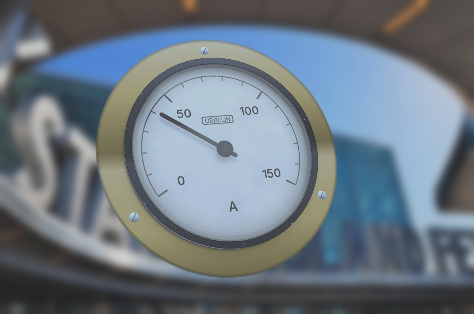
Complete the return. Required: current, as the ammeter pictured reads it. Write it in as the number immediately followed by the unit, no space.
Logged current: 40A
